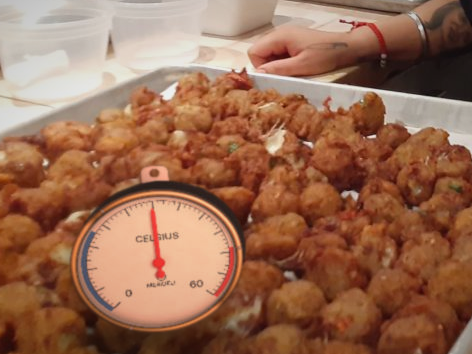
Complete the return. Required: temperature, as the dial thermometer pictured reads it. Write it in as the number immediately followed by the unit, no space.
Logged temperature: 30°C
